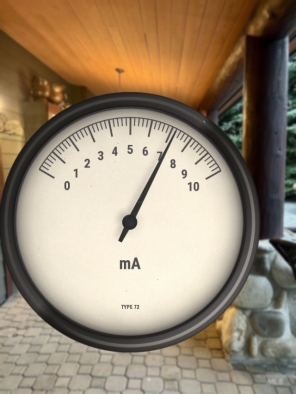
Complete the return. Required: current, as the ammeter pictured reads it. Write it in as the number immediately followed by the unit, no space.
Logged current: 7.2mA
